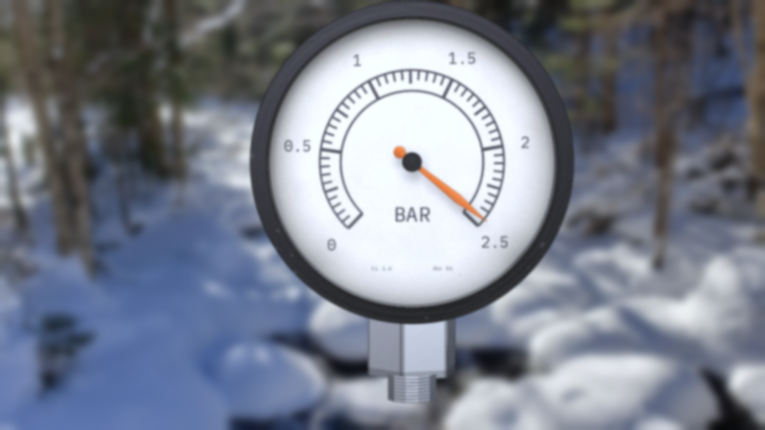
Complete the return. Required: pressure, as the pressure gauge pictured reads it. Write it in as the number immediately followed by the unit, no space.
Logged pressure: 2.45bar
